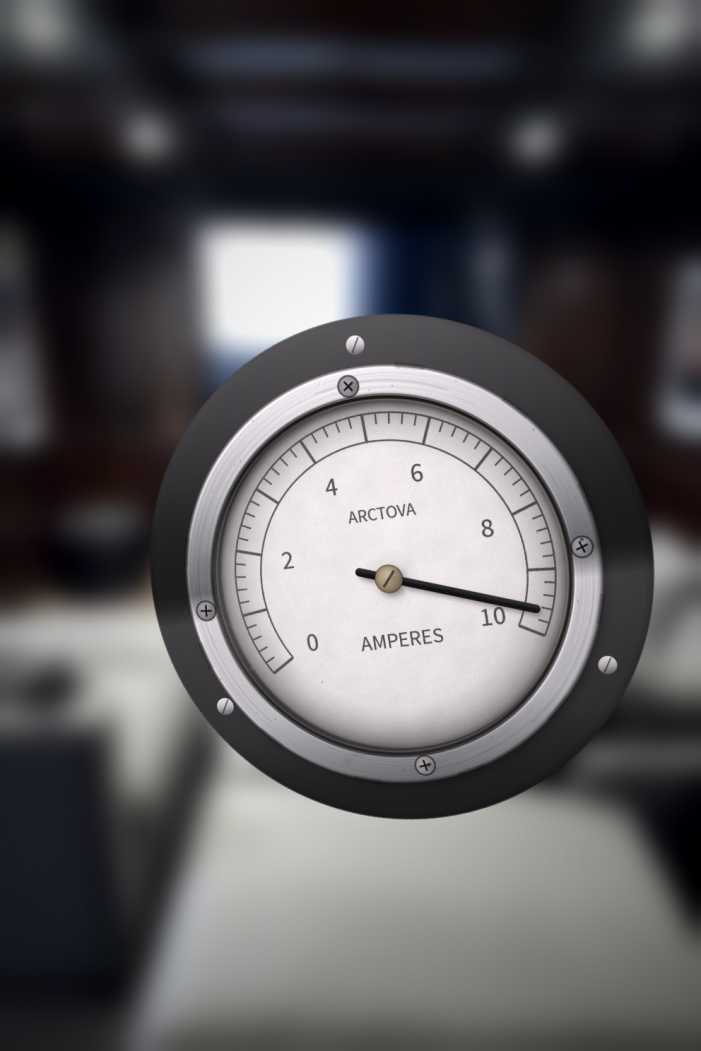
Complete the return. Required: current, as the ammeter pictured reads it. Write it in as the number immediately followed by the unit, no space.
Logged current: 9.6A
